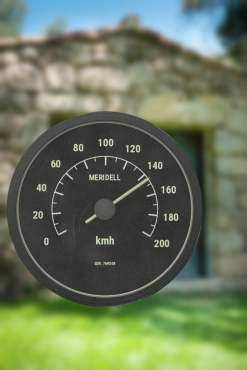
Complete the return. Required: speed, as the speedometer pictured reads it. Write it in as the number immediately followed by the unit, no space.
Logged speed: 145km/h
